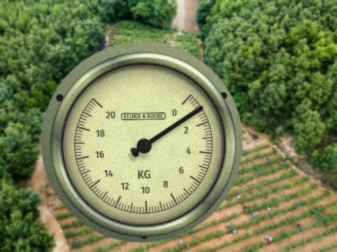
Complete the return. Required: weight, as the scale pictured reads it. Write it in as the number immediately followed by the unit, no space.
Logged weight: 1kg
